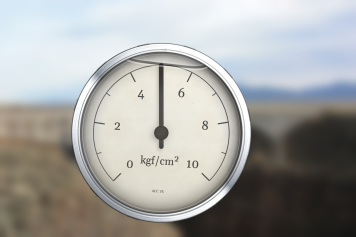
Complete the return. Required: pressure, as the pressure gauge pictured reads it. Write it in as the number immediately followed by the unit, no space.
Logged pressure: 5kg/cm²
